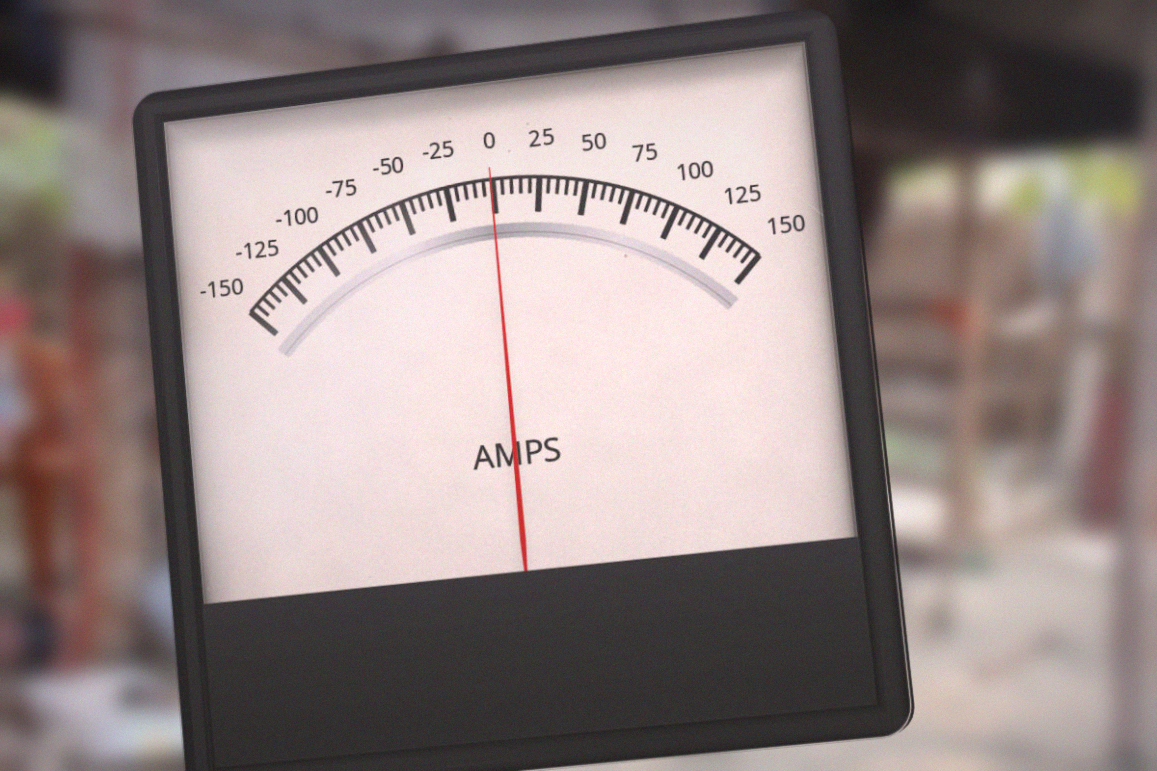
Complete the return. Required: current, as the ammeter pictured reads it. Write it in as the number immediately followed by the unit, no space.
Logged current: 0A
